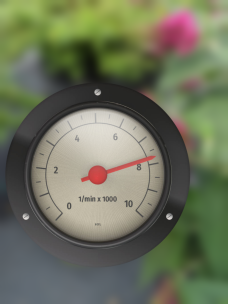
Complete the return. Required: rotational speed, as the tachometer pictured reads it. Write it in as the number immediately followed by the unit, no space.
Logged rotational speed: 7750rpm
